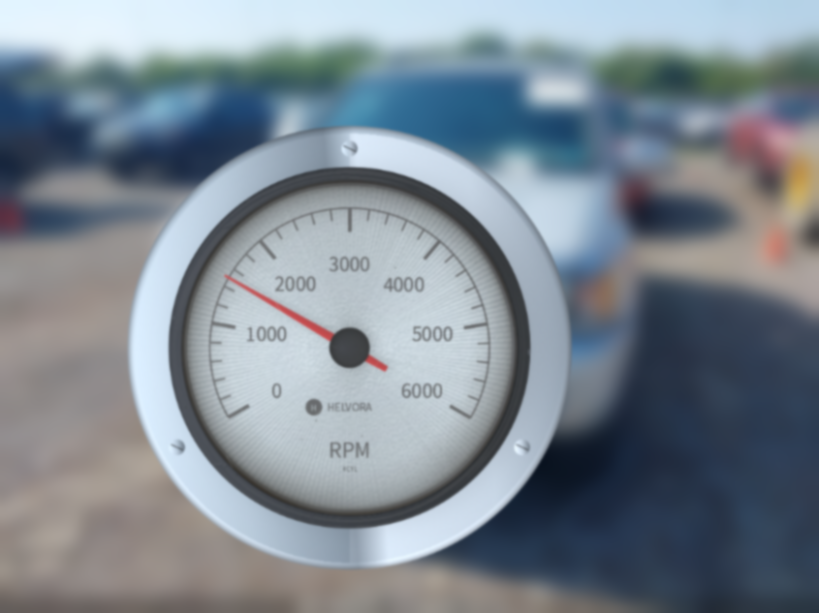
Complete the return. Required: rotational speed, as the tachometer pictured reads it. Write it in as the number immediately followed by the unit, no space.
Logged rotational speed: 1500rpm
